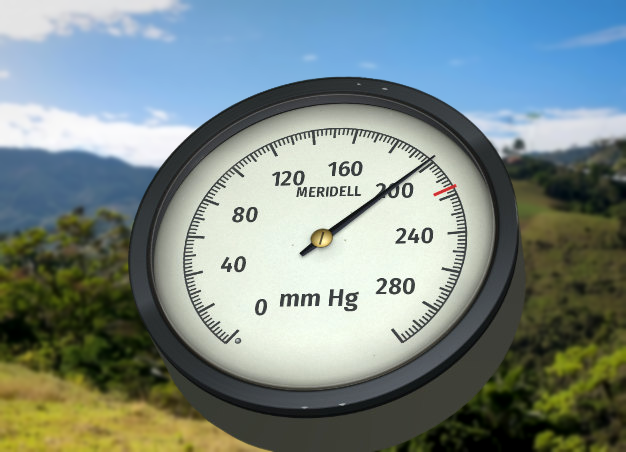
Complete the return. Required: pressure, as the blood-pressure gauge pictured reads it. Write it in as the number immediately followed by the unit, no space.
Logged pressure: 200mmHg
